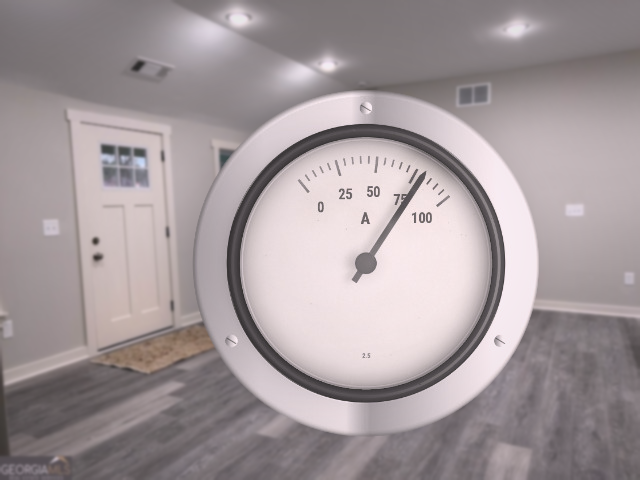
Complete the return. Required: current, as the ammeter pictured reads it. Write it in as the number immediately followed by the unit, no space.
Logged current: 80A
